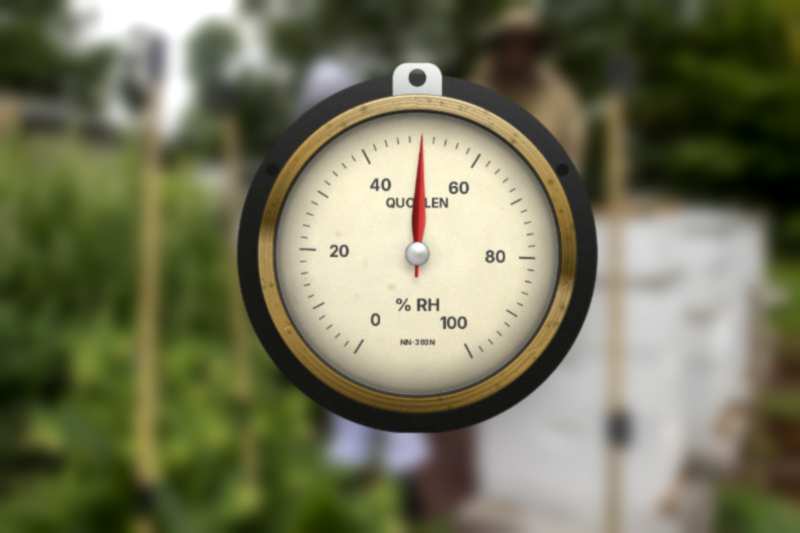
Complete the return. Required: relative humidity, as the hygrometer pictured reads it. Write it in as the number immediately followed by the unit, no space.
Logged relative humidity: 50%
